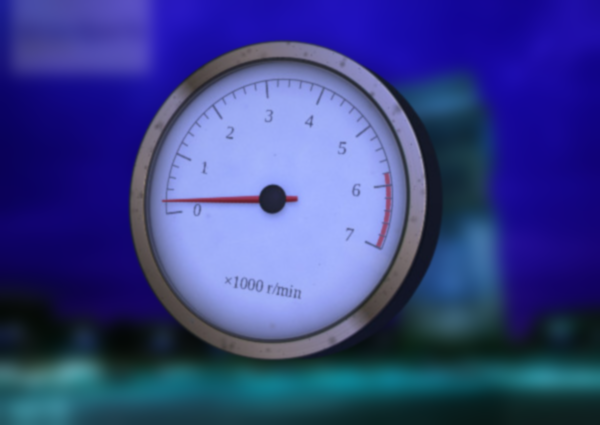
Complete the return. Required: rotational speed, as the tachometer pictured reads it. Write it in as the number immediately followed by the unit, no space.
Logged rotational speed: 200rpm
